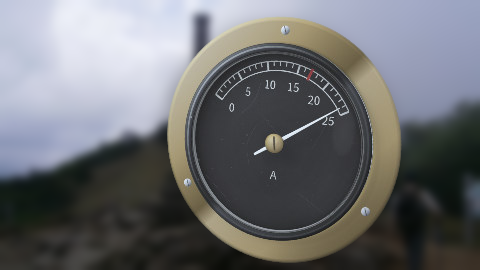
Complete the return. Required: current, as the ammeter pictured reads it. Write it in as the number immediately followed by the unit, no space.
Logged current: 24A
